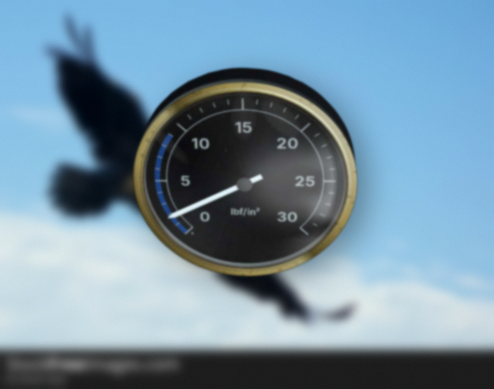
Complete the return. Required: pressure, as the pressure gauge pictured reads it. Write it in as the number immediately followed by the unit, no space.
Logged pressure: 2psi
